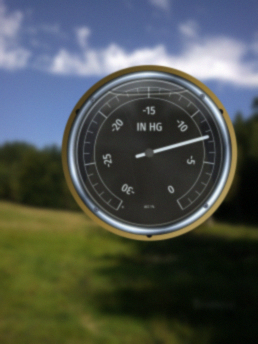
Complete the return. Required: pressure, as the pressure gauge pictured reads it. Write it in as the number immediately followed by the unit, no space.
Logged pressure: -7.5inHg
